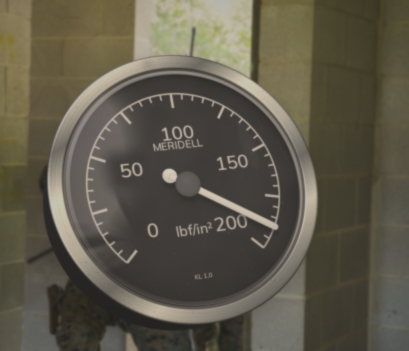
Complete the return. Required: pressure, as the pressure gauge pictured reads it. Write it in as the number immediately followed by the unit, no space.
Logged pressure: 190psi
